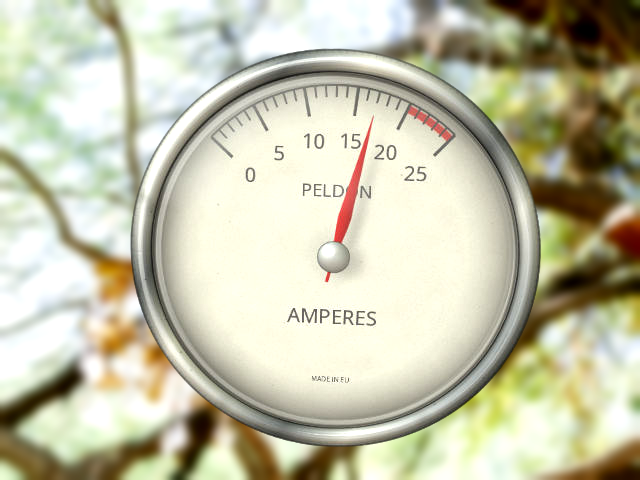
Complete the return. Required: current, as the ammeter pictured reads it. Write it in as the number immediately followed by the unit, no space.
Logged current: 17A
